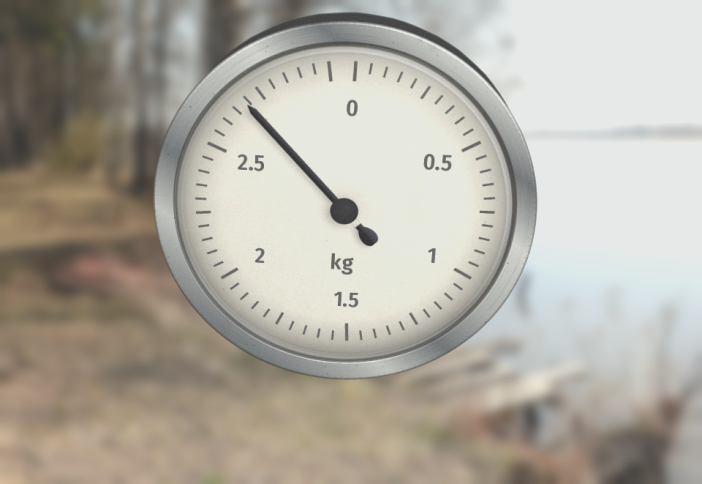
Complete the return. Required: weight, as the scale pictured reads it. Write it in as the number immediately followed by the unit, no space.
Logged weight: 2.7kg
